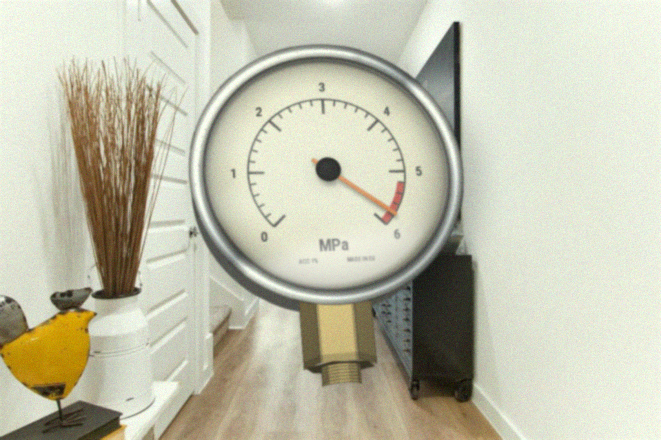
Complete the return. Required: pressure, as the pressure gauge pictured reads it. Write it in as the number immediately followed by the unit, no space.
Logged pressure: 5.8MPa
